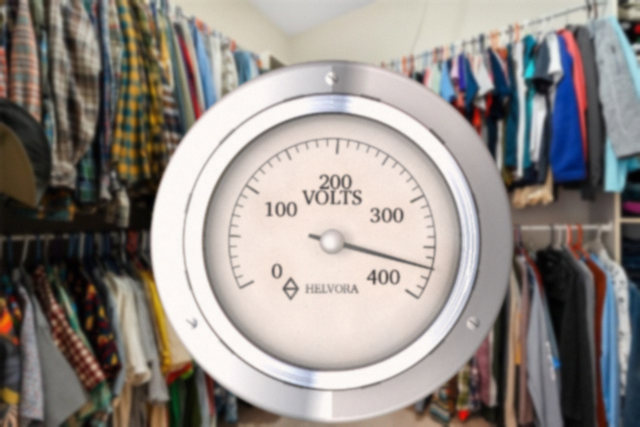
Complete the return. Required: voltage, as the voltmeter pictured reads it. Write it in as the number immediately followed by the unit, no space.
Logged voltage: 370V
